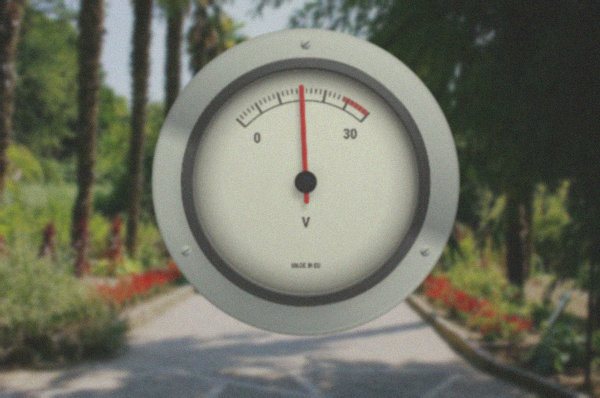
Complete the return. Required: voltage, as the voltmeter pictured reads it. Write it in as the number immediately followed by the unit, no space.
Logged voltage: 15V
